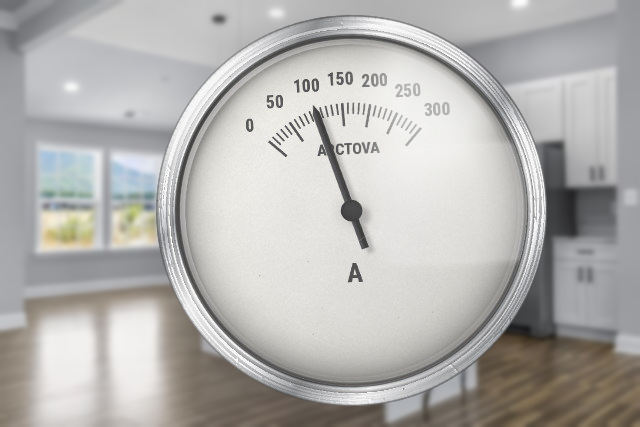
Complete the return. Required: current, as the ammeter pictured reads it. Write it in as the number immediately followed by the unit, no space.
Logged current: 100A
